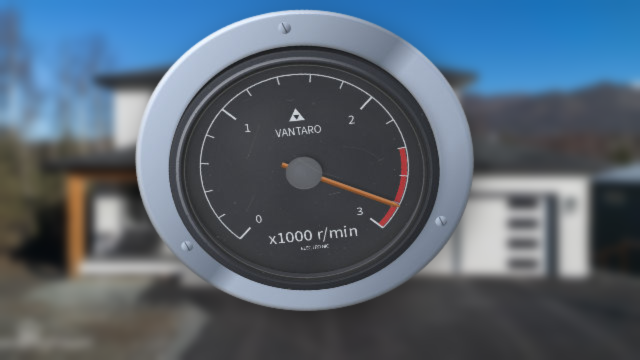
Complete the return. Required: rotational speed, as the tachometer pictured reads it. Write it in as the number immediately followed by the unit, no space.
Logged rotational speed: 2800rpm
